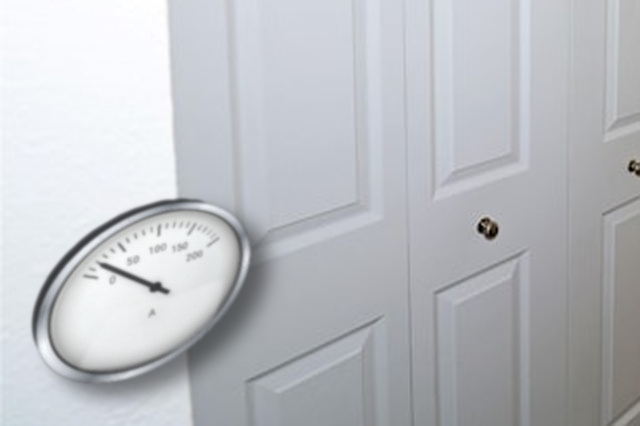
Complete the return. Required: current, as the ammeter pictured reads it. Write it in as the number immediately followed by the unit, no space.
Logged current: 20A
